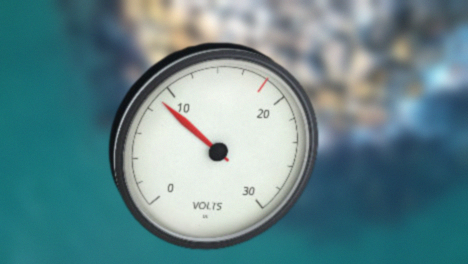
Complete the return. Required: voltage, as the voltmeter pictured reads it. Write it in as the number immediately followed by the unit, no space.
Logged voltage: 9V
